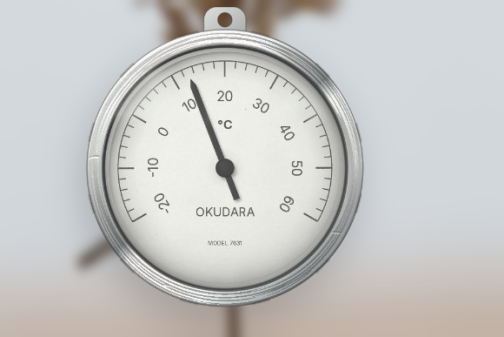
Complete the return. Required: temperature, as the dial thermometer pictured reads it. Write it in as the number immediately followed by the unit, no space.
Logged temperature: 13°C
